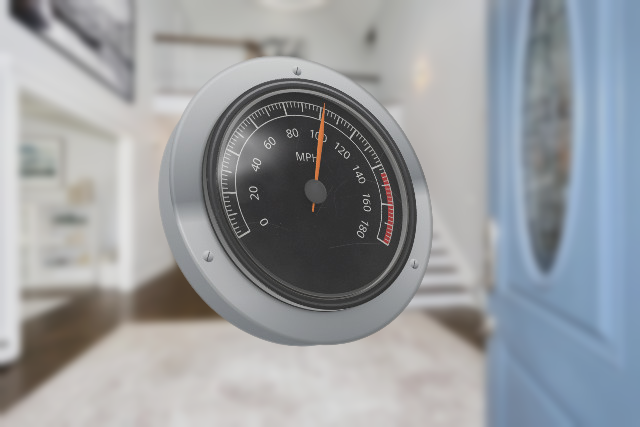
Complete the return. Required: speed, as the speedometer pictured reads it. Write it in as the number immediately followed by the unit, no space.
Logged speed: 100mph
